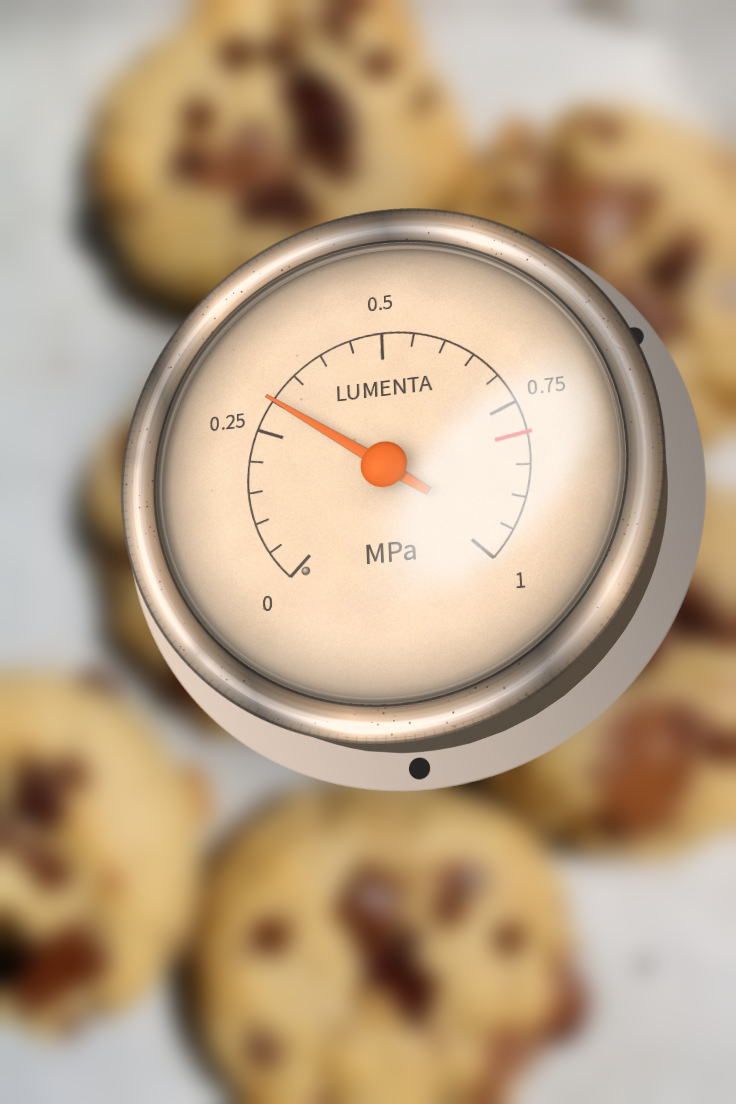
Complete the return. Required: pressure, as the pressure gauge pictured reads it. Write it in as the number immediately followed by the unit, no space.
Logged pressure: 0.3MPa
